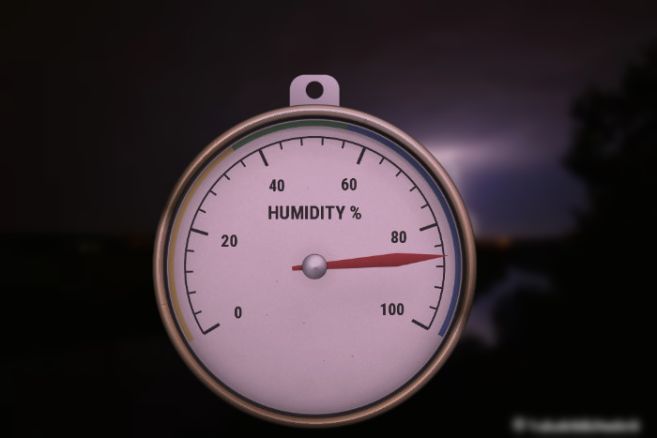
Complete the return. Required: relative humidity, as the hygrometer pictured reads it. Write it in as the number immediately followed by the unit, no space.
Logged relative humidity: 86%
